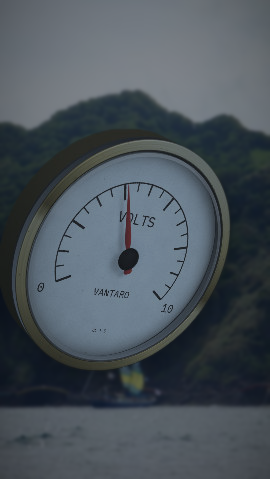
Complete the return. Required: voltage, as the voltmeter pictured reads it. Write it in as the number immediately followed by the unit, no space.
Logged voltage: 4V
